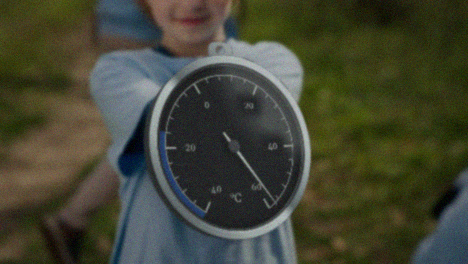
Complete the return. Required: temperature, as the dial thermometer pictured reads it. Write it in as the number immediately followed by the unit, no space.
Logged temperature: 58°C
